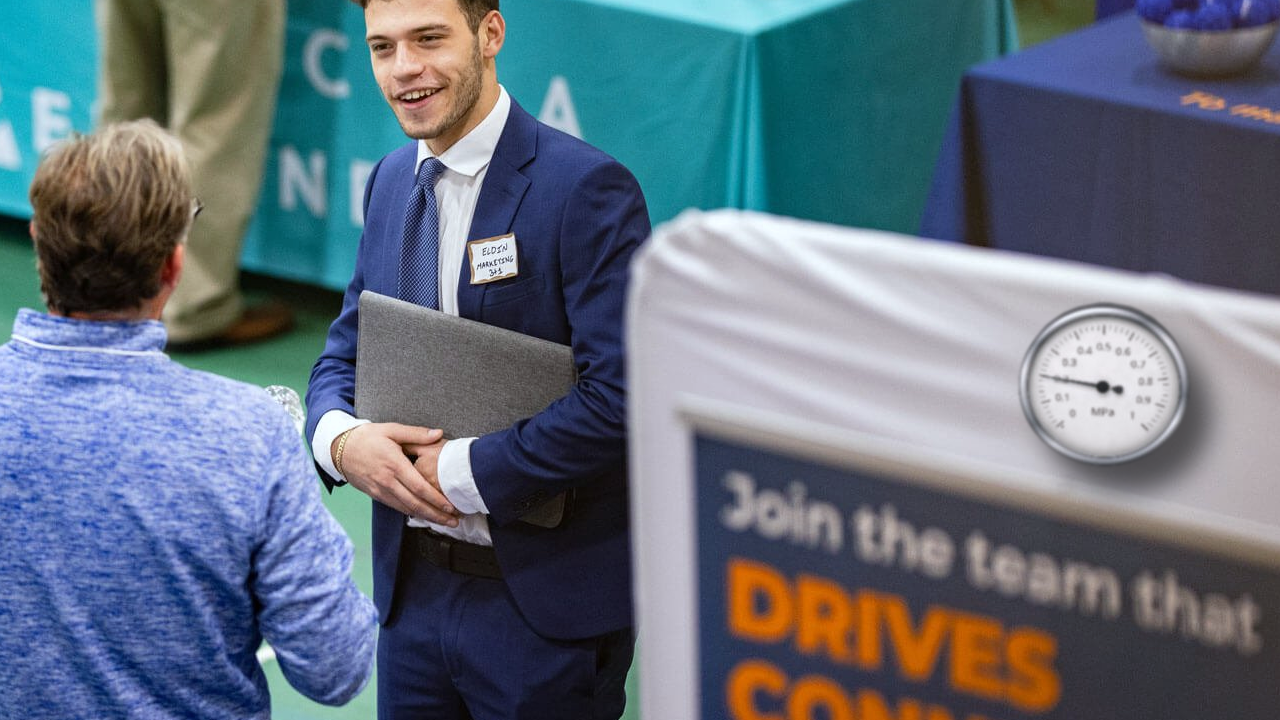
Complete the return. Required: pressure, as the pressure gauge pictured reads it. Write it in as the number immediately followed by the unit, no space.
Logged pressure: 0.2MPa
